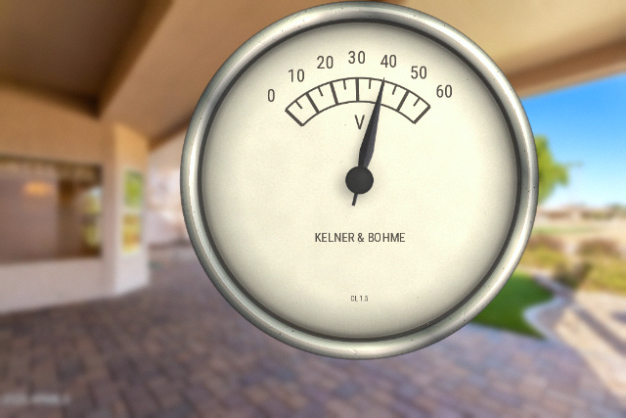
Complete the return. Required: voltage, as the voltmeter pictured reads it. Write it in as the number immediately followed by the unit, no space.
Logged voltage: 40V
